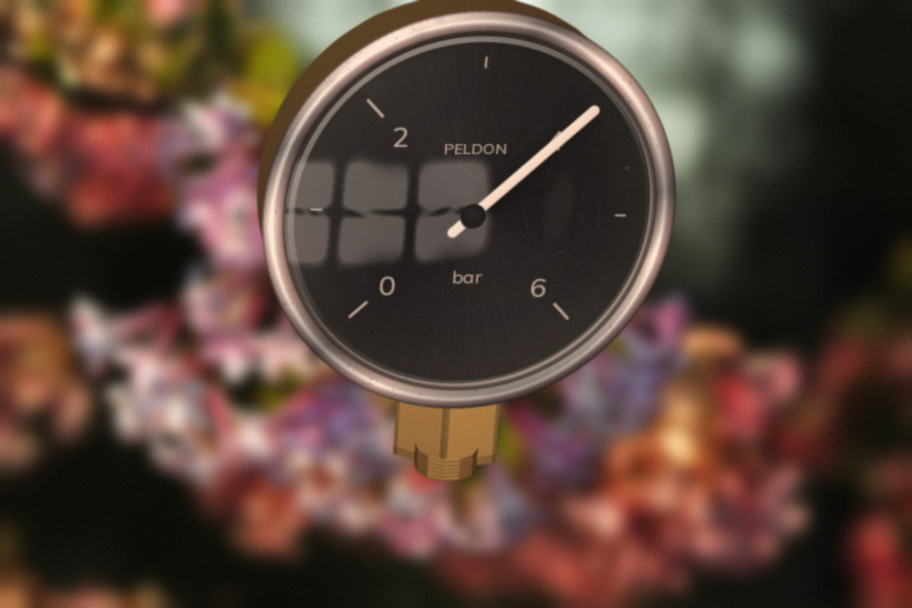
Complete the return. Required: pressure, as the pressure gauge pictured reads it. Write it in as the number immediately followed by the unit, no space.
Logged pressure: 4bar
